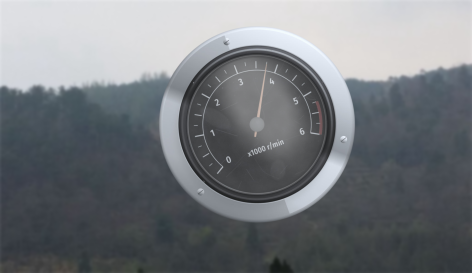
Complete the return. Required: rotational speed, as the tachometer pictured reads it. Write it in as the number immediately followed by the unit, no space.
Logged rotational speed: 3750rpm
